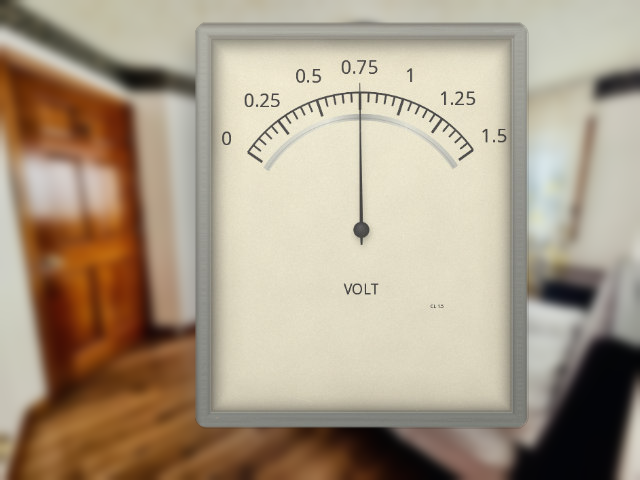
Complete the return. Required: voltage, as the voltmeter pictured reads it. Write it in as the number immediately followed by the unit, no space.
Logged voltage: 0.75V
